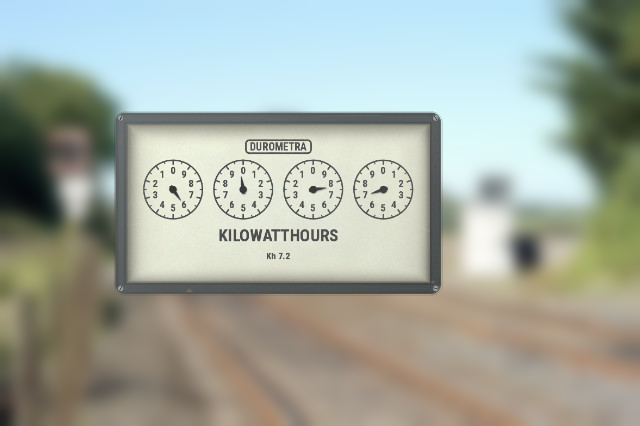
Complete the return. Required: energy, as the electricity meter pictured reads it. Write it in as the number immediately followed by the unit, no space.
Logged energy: 5977kWh
